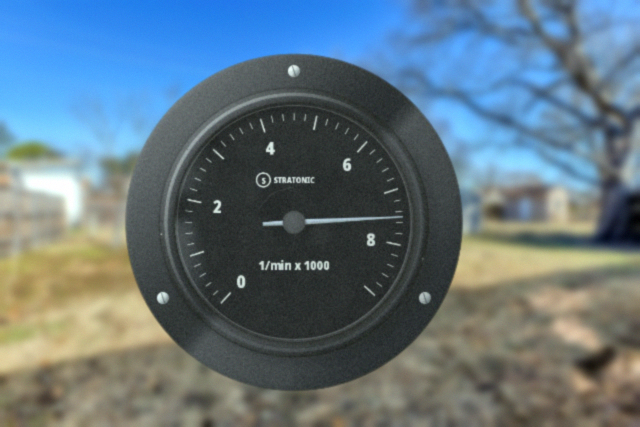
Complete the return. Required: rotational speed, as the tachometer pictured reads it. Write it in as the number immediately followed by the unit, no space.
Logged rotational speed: 7500rpm
